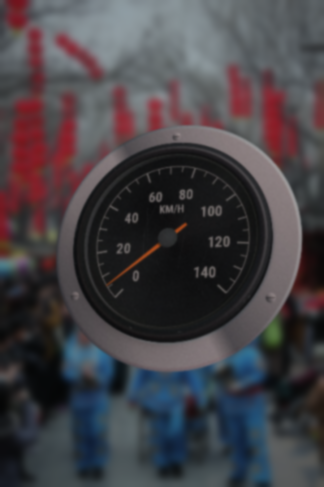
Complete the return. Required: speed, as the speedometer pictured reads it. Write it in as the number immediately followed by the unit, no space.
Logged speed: 5km/h
